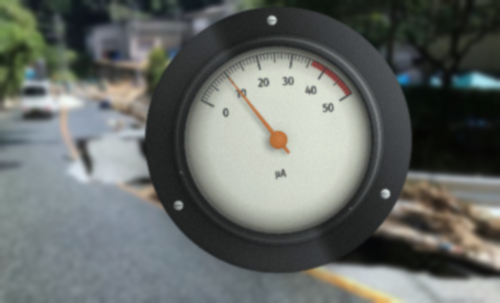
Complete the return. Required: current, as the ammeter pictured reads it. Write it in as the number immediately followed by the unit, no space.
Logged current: 10µA
